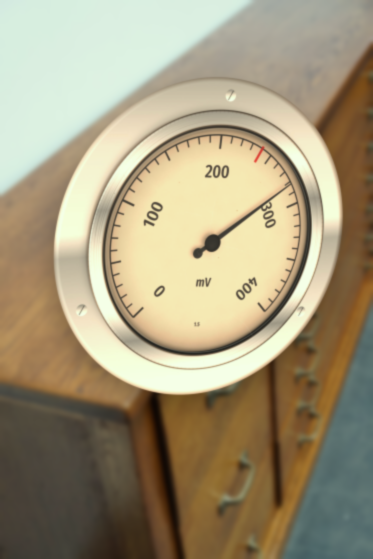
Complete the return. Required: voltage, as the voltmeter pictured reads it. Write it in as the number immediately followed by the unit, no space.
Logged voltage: 280mV
